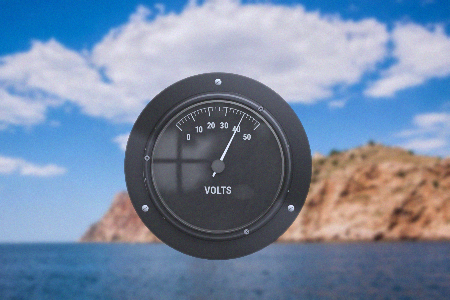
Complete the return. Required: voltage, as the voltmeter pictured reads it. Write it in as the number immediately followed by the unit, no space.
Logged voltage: 40V
